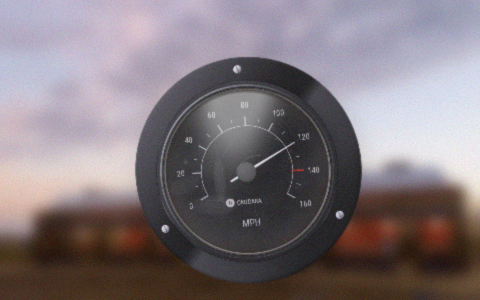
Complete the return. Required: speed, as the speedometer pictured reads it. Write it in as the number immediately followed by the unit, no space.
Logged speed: 120mph
